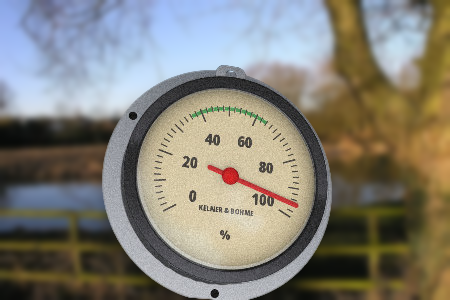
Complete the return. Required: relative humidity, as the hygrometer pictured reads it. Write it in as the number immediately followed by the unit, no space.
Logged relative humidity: 96%
